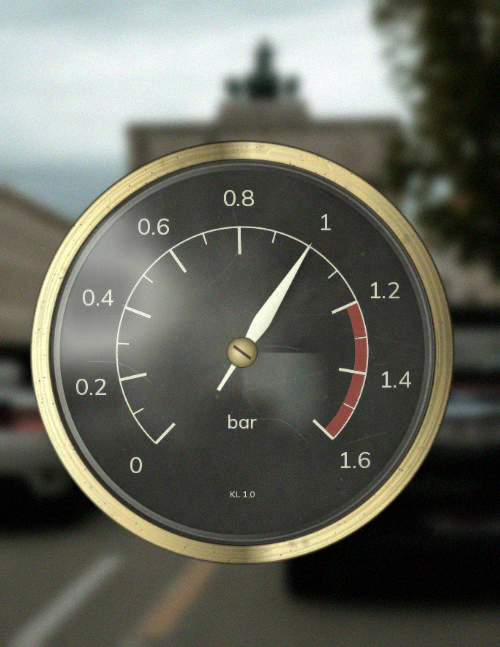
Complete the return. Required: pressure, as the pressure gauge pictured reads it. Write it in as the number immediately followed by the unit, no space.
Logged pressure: 1bar
